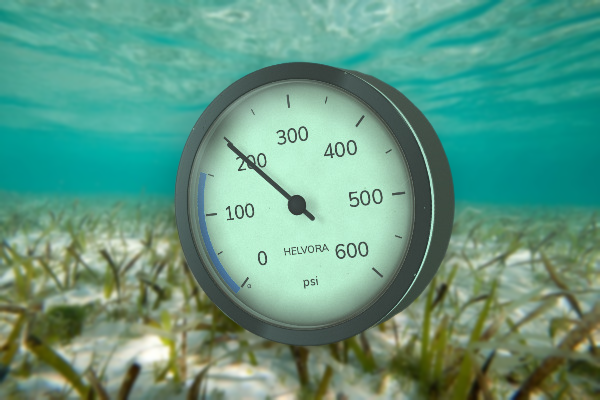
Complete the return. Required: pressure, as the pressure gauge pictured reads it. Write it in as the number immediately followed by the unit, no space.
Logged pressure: 200psi
